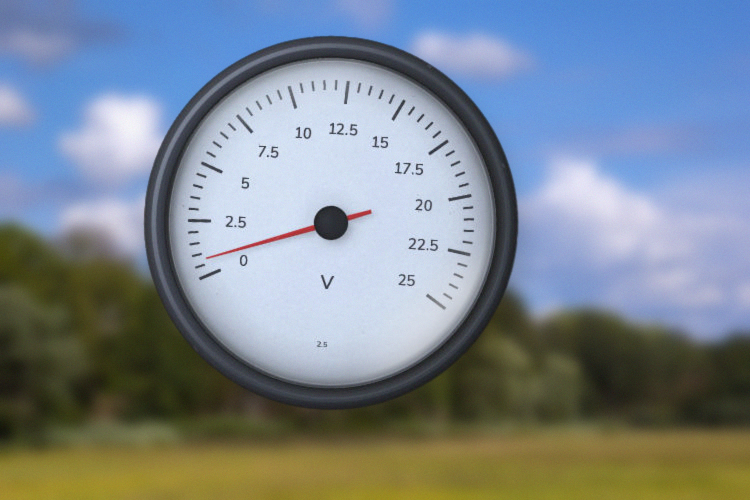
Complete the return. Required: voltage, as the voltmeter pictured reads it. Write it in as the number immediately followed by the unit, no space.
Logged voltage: 0.75V
